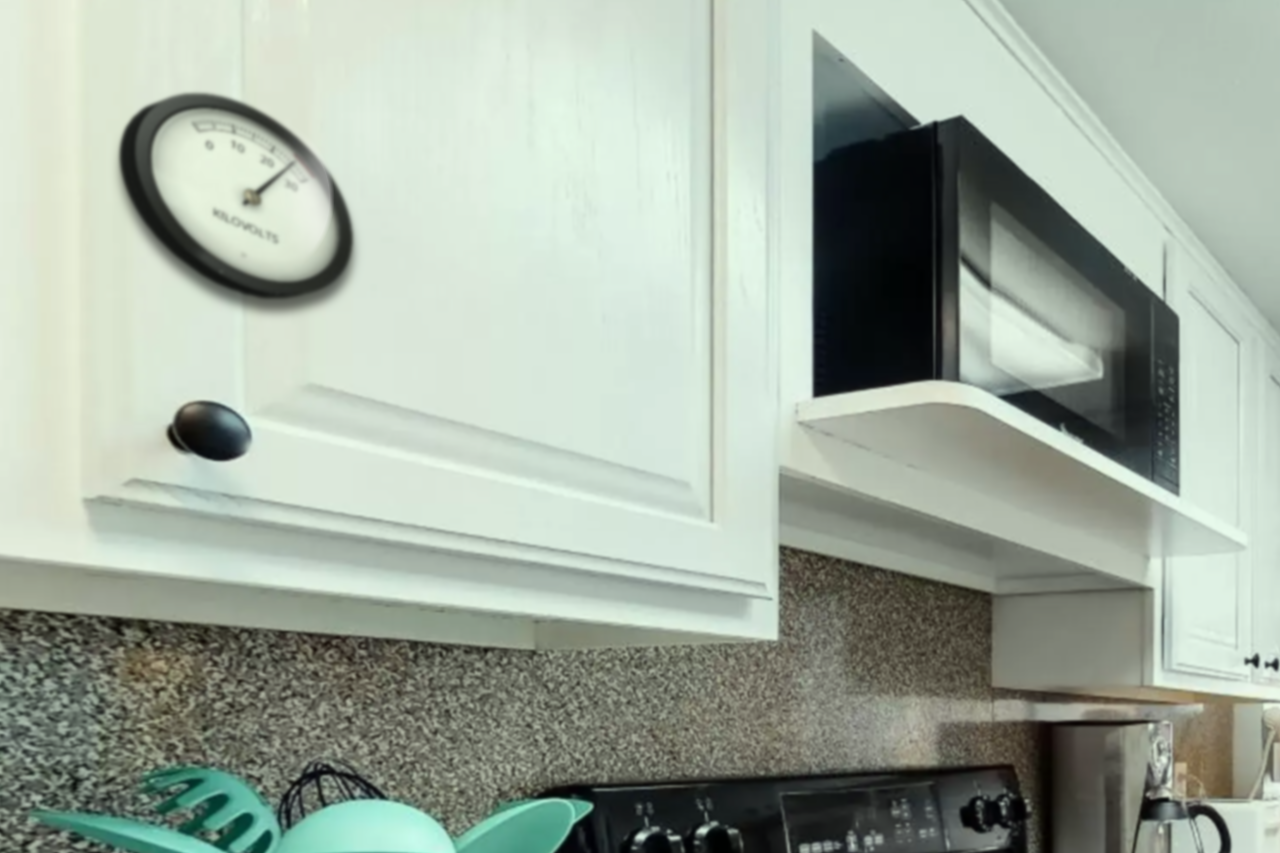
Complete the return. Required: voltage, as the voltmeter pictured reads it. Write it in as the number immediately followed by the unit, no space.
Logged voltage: 25kV
